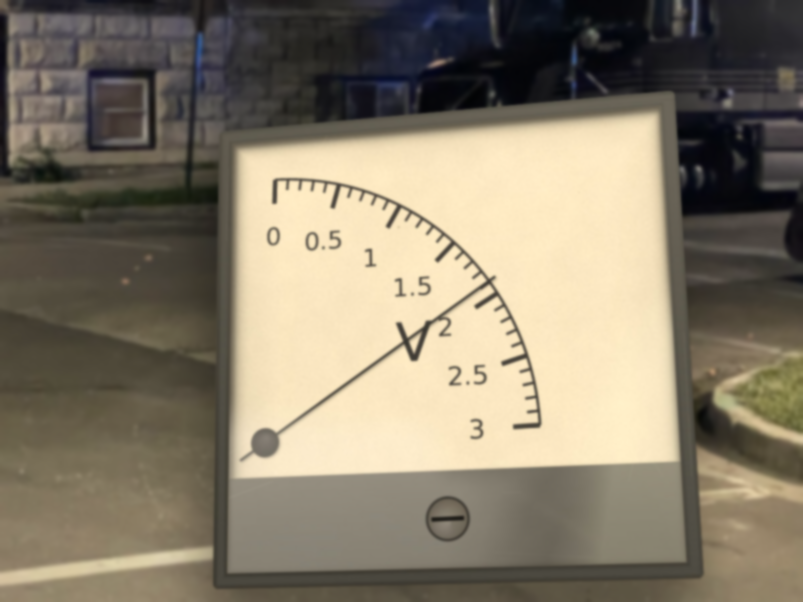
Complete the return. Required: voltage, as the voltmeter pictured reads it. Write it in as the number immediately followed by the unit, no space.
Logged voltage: 1.9V
